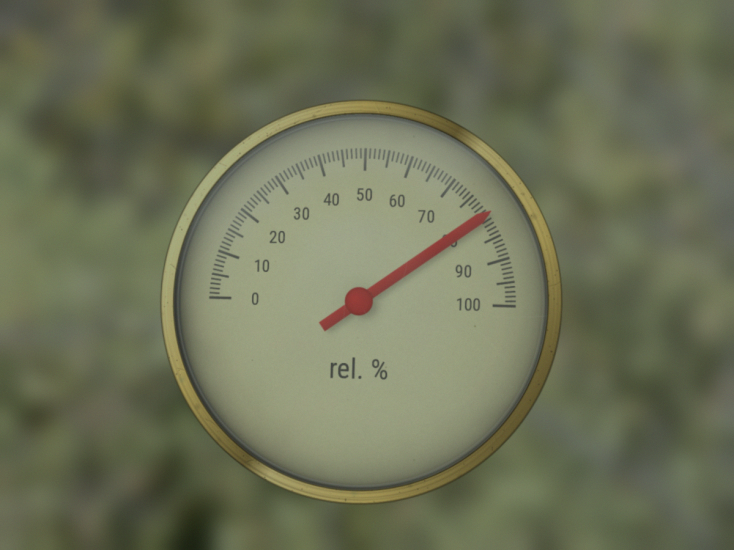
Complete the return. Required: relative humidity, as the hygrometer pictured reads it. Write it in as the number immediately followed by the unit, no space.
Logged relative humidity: 80%
